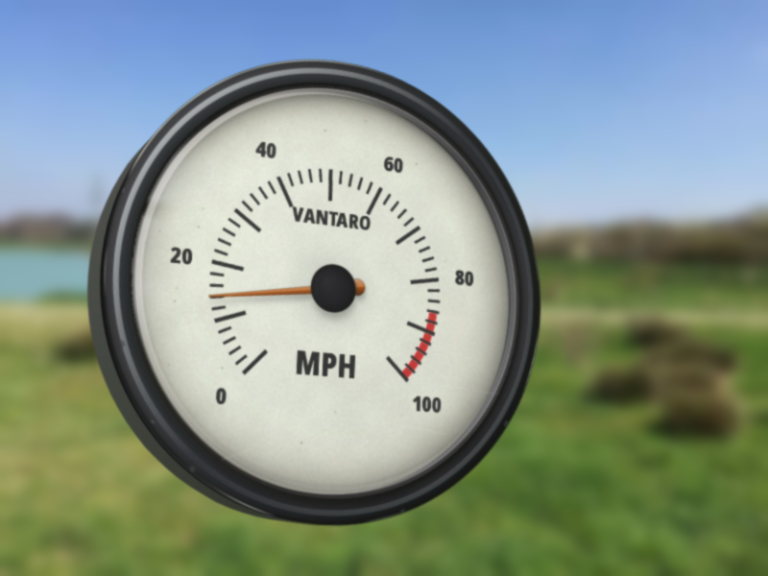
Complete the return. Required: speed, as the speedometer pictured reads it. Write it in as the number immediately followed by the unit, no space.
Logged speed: 14mph
